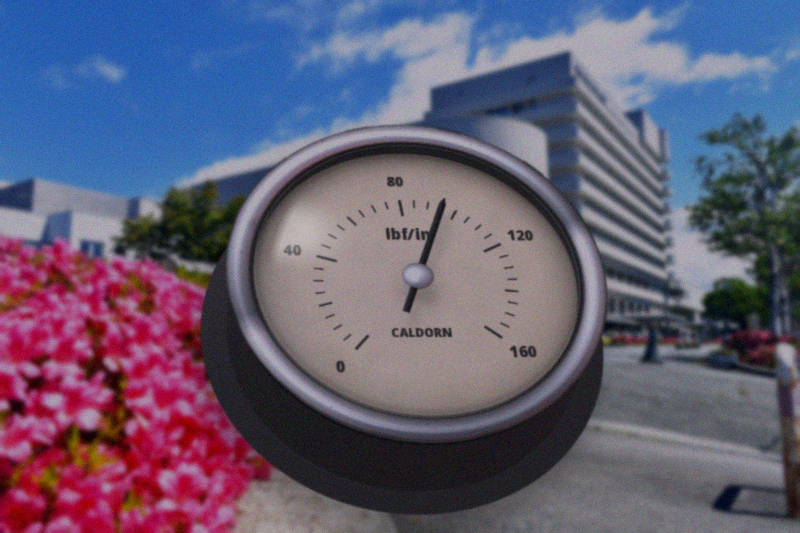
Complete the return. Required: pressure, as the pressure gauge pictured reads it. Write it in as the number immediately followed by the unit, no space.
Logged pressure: 95psi
